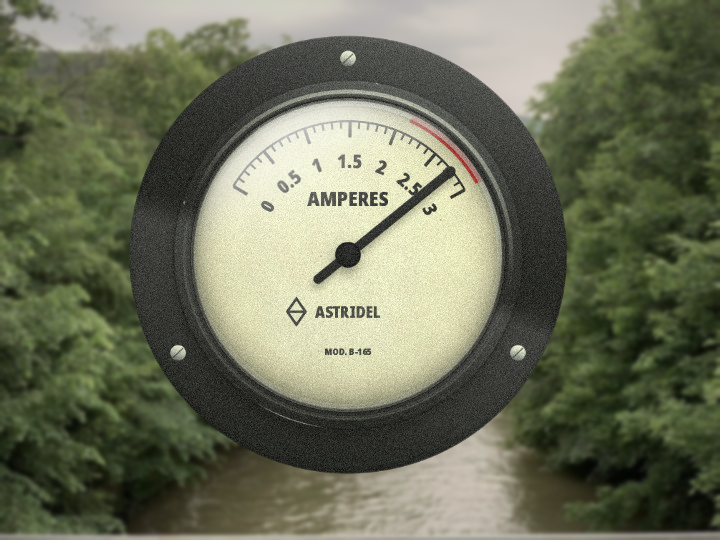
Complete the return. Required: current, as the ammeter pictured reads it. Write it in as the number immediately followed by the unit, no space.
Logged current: 2.75A
